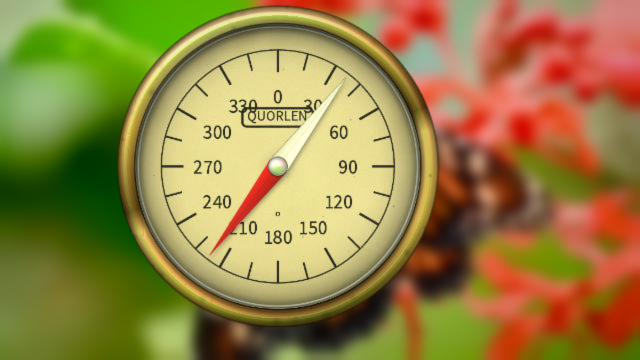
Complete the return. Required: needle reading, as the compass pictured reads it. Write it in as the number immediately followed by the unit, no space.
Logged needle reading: 217.5°
